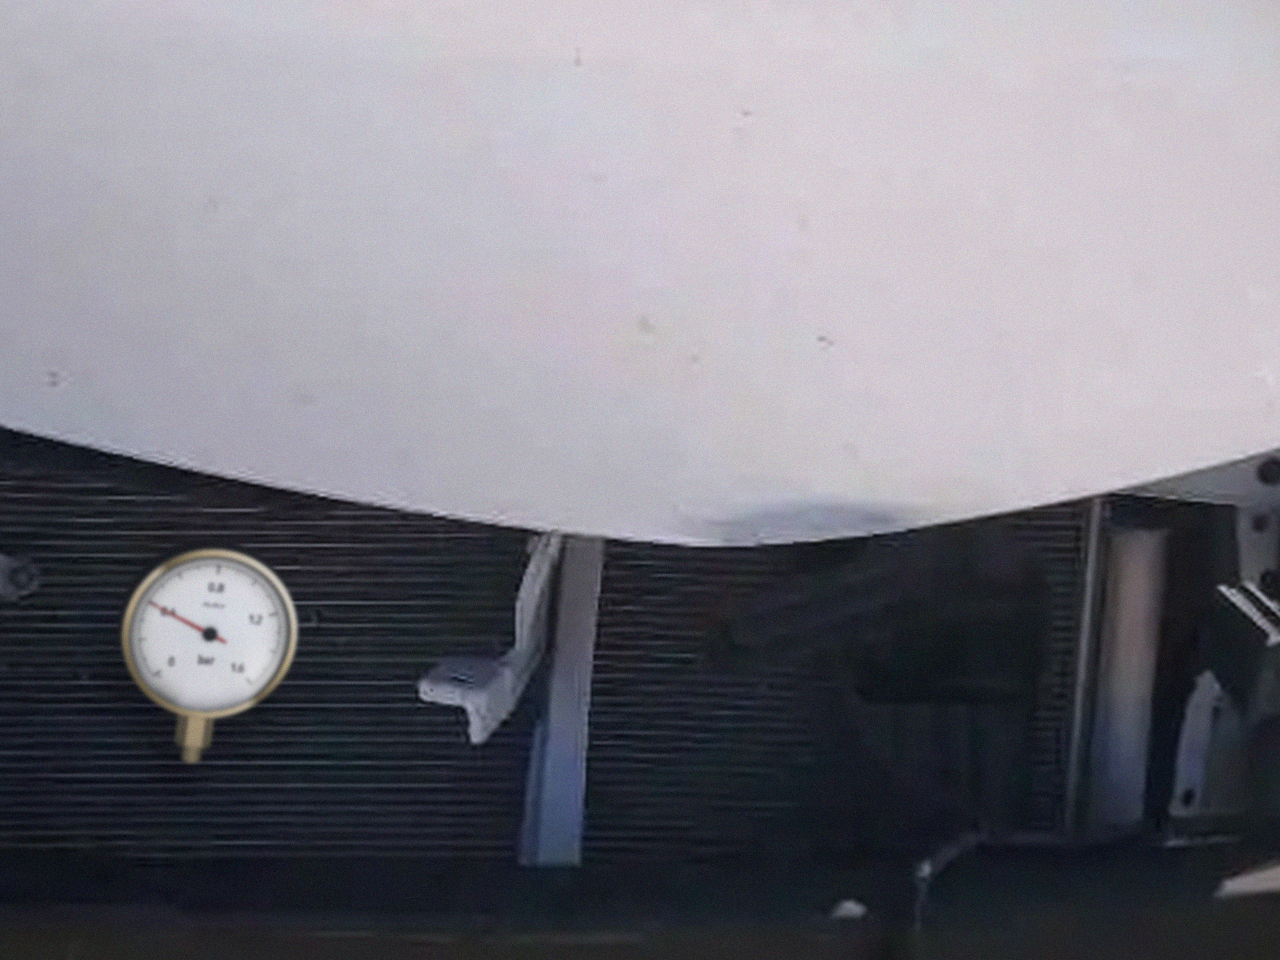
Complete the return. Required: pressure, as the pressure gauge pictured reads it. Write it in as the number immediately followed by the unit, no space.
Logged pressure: 0.4bar
